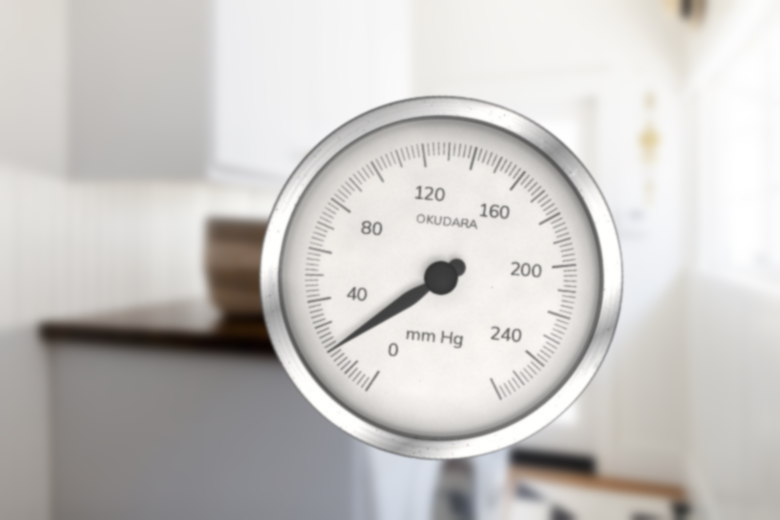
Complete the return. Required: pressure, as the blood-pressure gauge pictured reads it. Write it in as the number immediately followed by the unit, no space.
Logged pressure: 20mmHg
